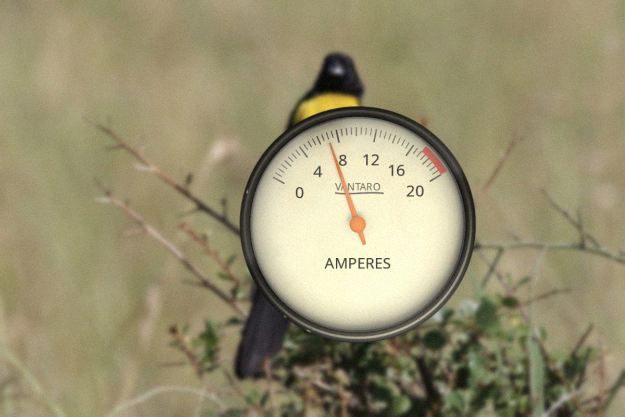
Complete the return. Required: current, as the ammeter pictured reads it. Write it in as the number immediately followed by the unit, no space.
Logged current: 7A
